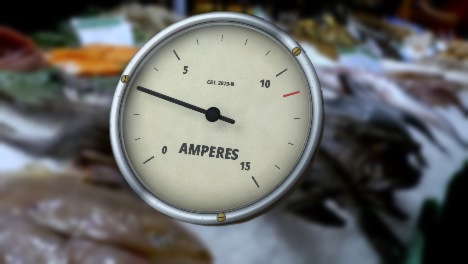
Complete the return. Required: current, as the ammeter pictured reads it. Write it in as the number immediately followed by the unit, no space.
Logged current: 3A
